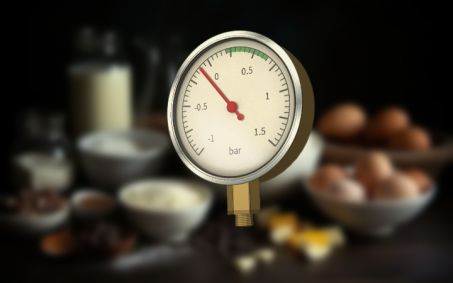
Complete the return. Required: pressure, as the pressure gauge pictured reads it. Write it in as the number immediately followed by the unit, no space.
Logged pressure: -0.1bar
